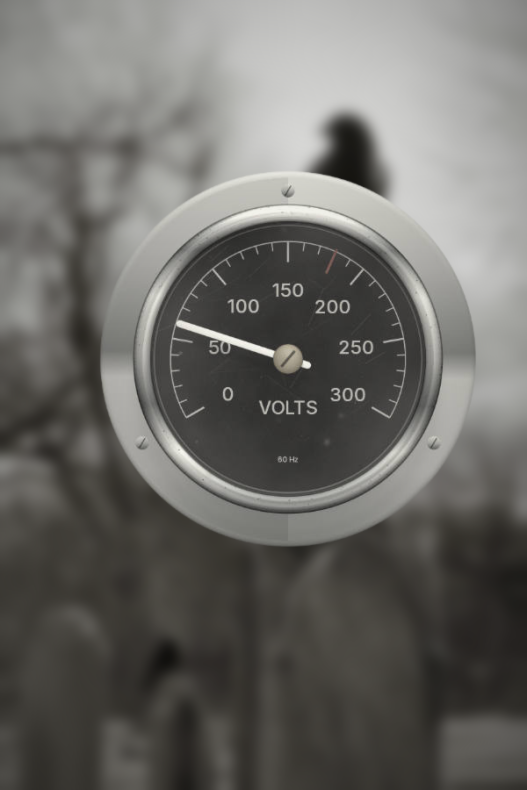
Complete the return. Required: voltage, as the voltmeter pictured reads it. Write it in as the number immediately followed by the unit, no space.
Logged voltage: 60V
